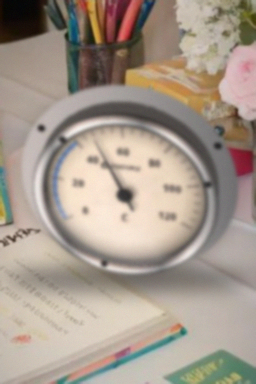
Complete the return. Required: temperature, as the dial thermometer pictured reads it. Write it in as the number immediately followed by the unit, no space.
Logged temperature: 48°C
